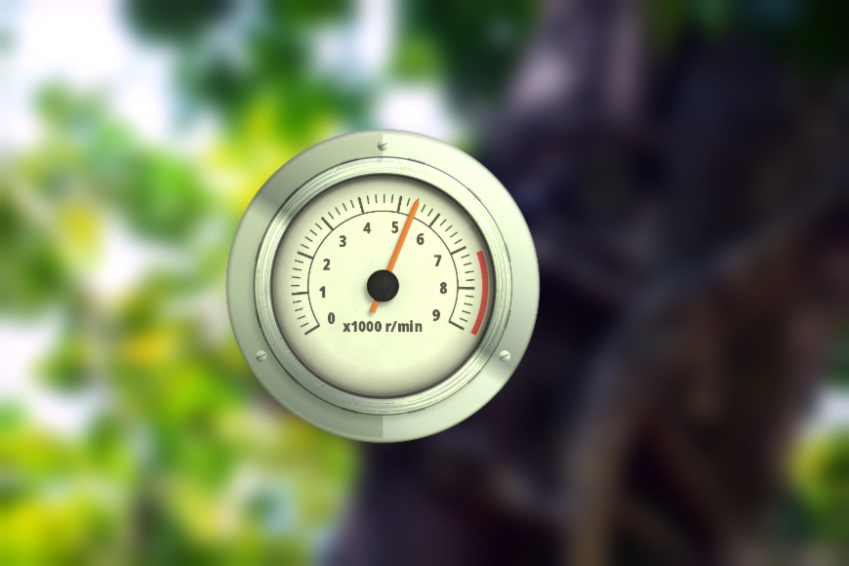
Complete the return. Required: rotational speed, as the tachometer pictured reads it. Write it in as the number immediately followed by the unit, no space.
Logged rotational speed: 5400rpm
